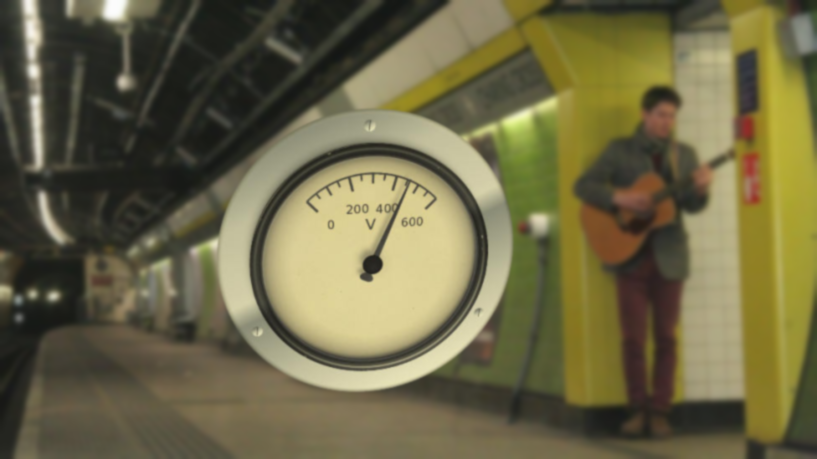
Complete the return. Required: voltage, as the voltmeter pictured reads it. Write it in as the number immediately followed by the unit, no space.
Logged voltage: 450V
